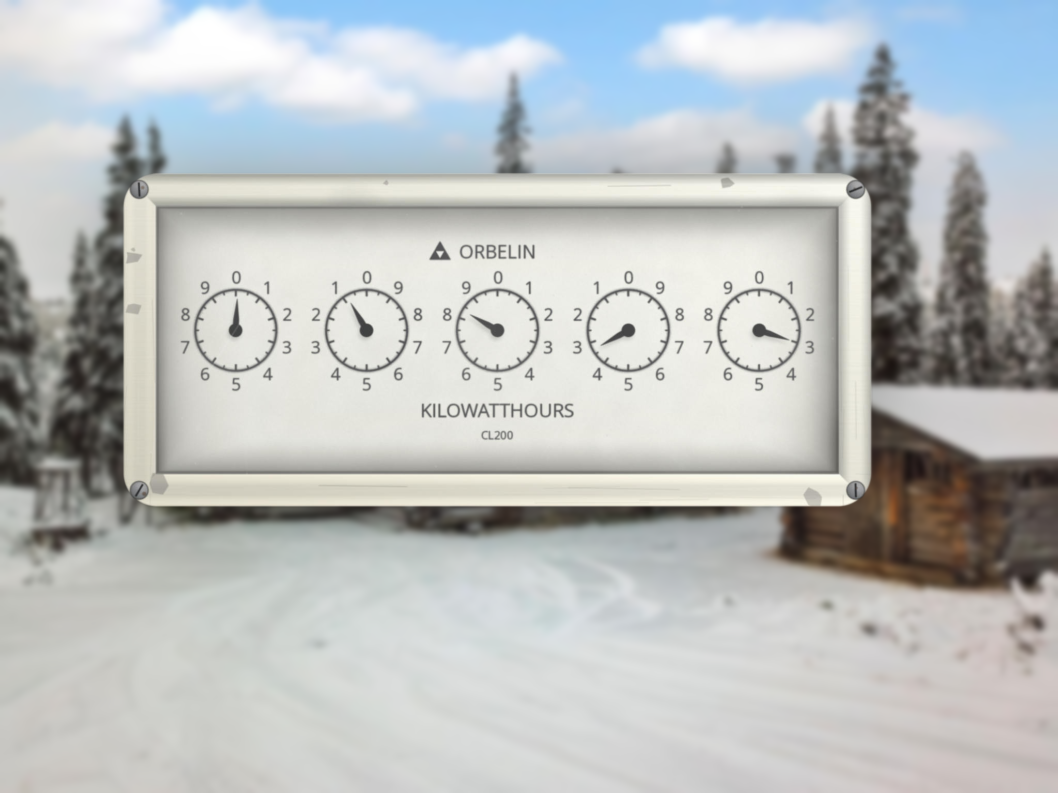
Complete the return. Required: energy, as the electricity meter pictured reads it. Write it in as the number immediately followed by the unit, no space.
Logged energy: 833kWh
